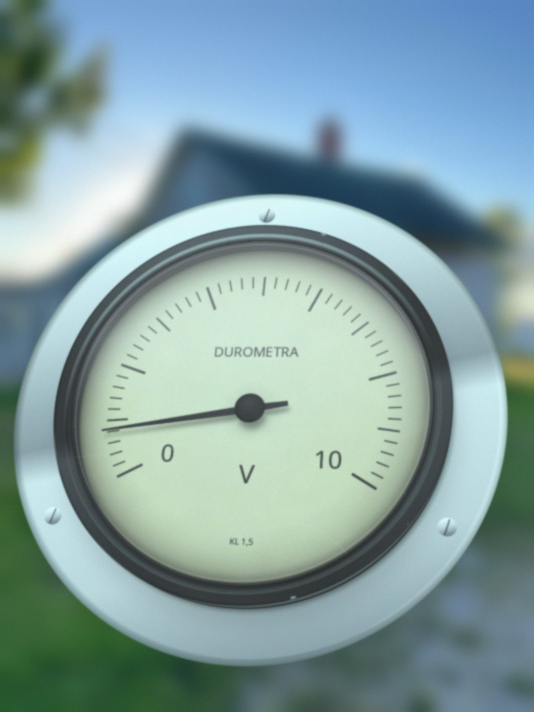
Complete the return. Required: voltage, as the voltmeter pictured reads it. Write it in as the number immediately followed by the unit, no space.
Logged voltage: 0.8V
